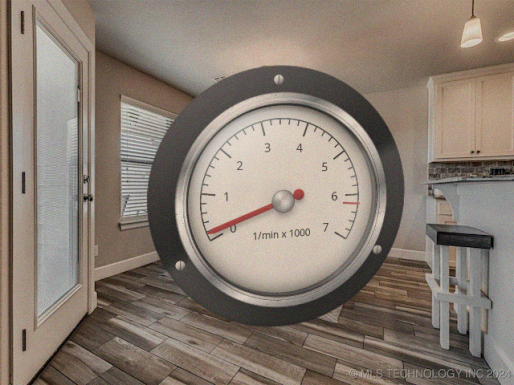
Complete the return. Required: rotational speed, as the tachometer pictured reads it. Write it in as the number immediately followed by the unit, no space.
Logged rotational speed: 200rpm
